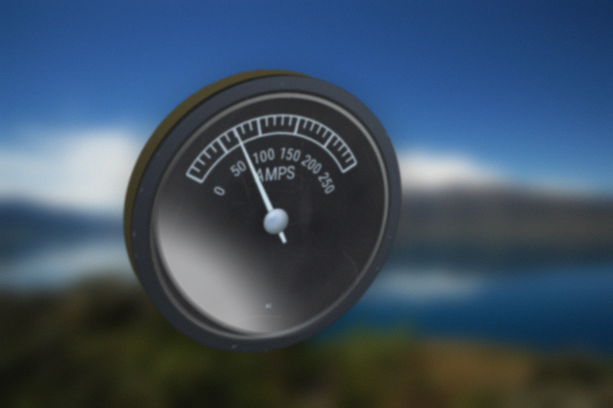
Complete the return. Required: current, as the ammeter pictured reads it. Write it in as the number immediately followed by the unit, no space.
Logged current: 70A
